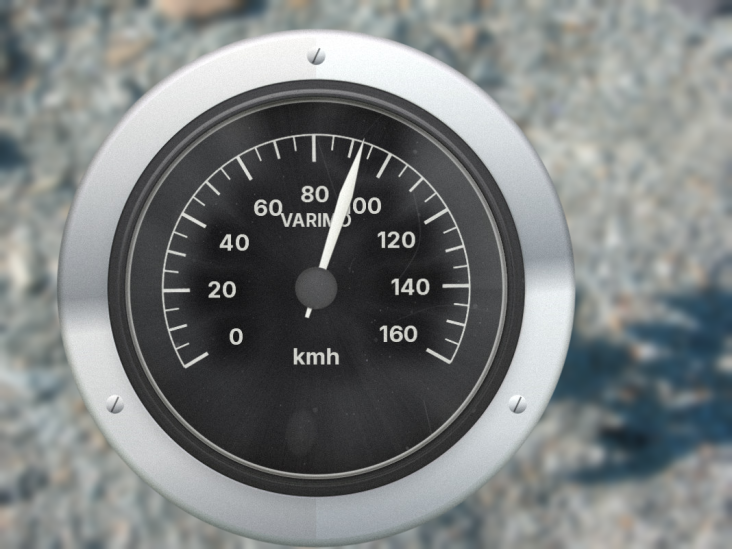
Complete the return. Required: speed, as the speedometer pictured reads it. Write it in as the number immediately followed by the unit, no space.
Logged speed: 92.5km/h
